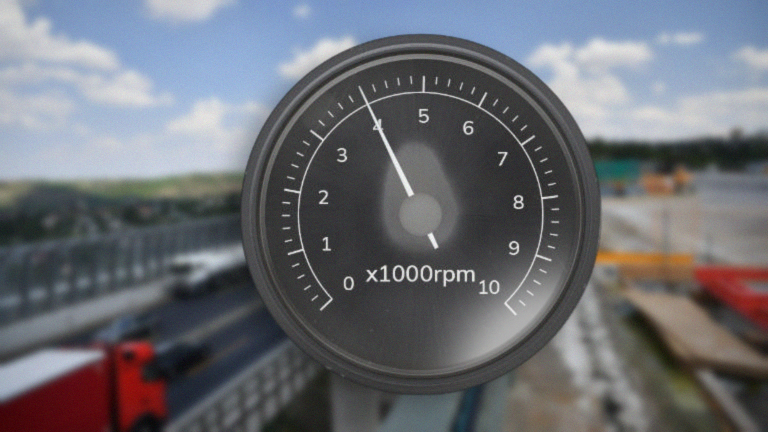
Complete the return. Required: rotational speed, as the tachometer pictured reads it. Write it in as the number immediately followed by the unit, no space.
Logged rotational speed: 4000rpm
